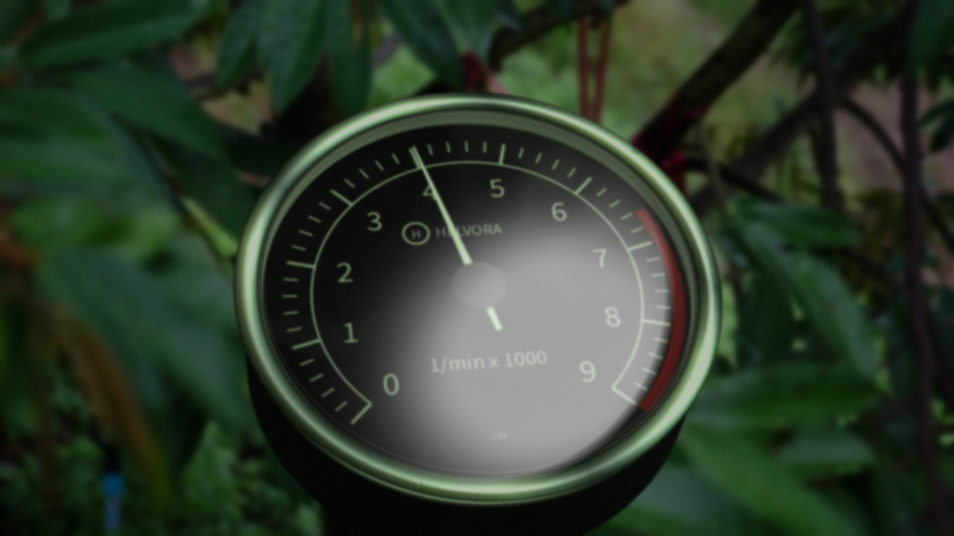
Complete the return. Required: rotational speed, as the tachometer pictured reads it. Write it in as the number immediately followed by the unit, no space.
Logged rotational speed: 4000rpm
